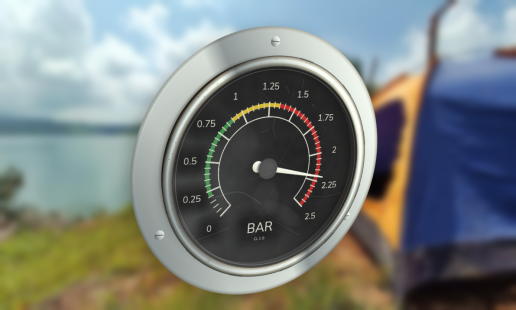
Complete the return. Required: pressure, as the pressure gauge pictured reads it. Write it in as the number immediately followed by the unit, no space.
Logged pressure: 2.2bar
